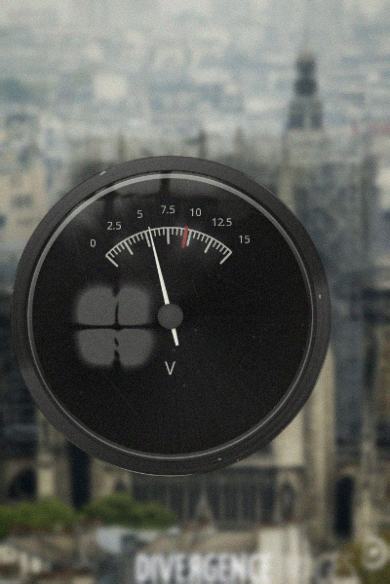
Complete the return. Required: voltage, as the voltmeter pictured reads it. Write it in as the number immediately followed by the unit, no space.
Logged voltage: 5.5V
